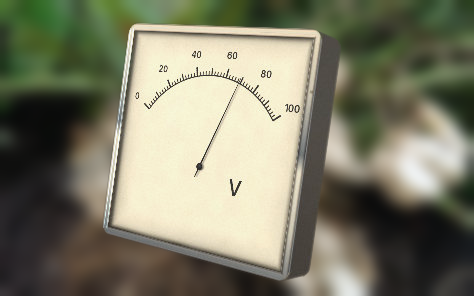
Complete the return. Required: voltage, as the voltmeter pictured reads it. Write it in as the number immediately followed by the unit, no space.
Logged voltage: 70V
